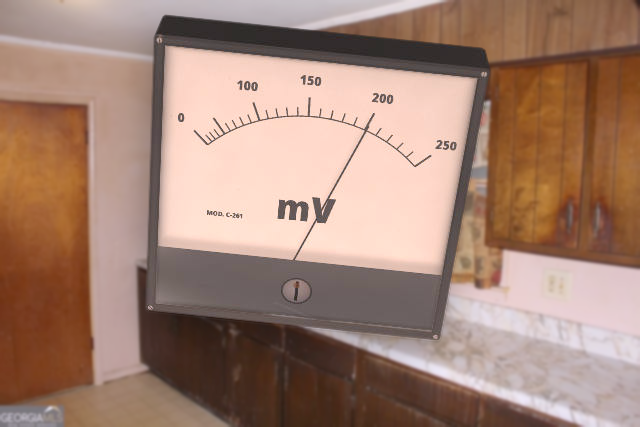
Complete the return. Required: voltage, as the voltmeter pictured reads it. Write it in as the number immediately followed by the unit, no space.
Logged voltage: 200mV
